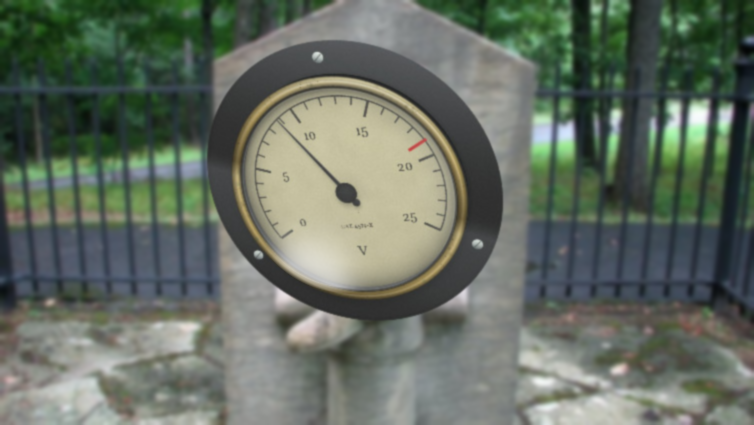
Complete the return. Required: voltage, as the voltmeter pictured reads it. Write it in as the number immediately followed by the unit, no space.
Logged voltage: 9V
